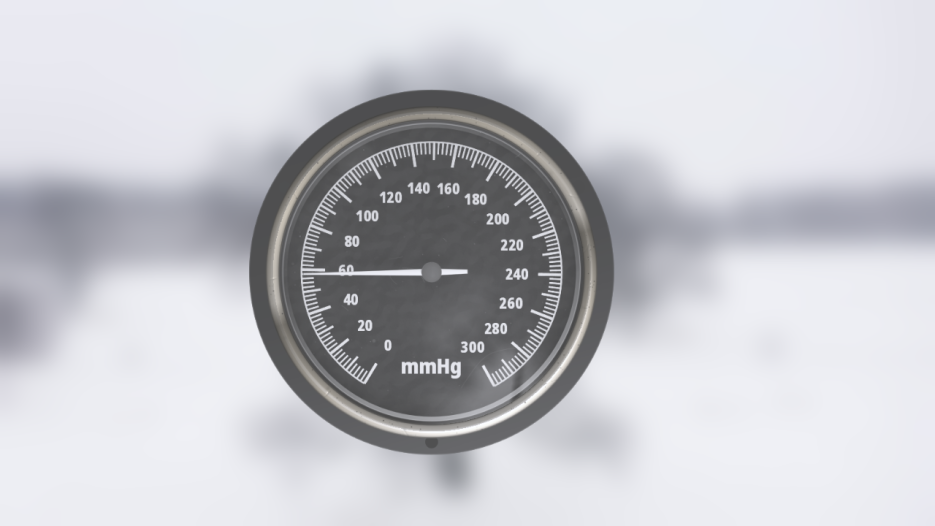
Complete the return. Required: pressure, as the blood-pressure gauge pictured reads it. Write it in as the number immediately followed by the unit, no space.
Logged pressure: 58mmHg
